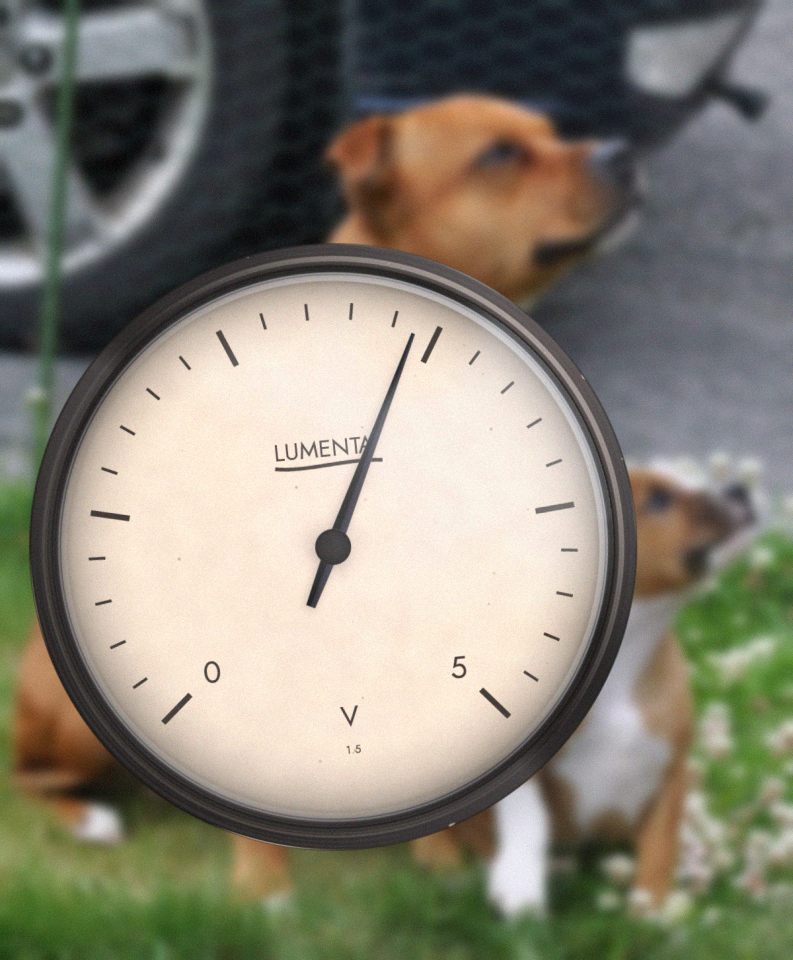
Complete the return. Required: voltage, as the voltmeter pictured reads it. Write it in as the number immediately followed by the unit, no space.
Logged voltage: 2.9V
